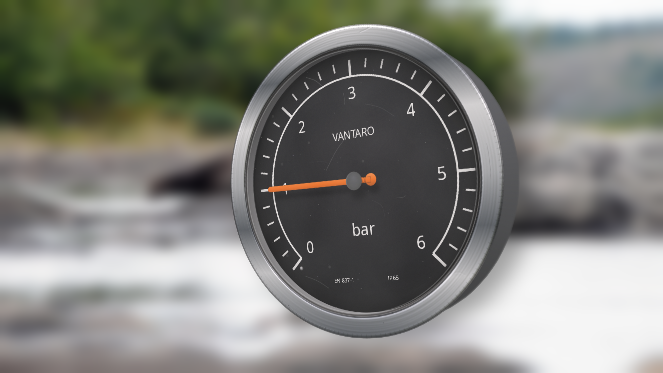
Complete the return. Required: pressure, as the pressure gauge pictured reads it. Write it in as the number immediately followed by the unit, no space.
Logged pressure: 1bar
